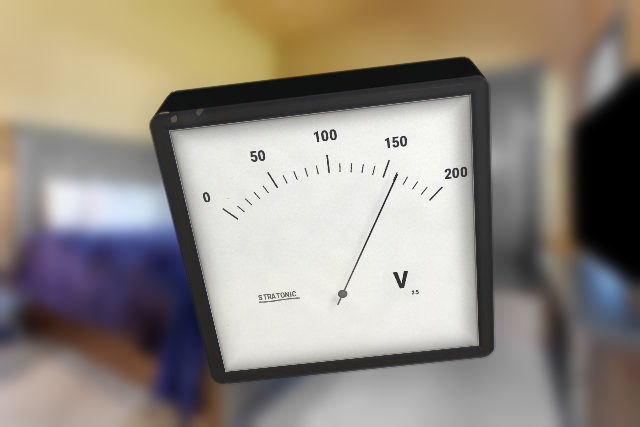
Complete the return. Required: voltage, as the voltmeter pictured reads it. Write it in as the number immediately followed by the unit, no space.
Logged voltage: 160V
